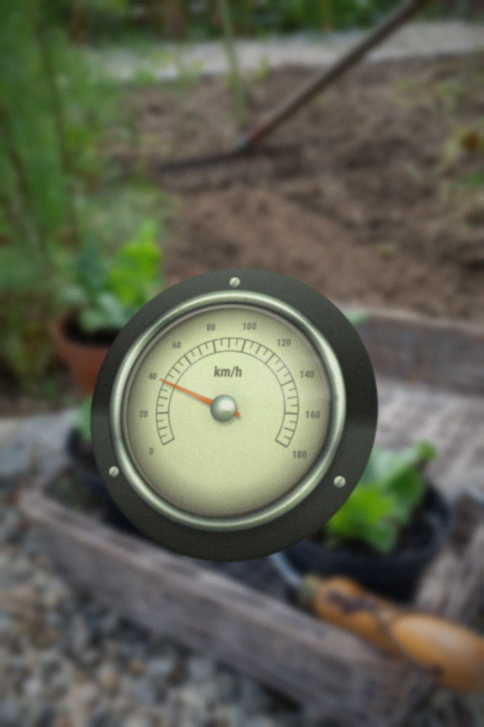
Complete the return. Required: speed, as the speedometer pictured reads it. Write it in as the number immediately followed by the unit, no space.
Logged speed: 40km/h
